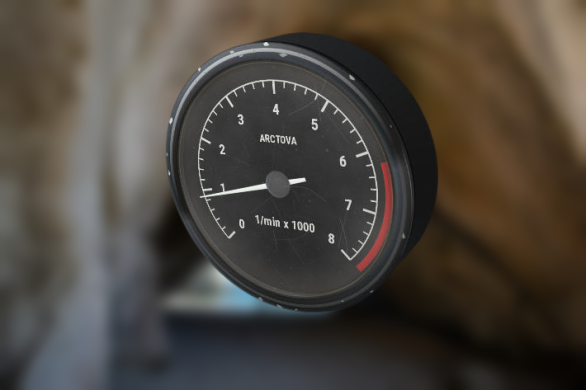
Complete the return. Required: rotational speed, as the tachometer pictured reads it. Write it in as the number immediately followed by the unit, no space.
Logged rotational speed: 900rpm
